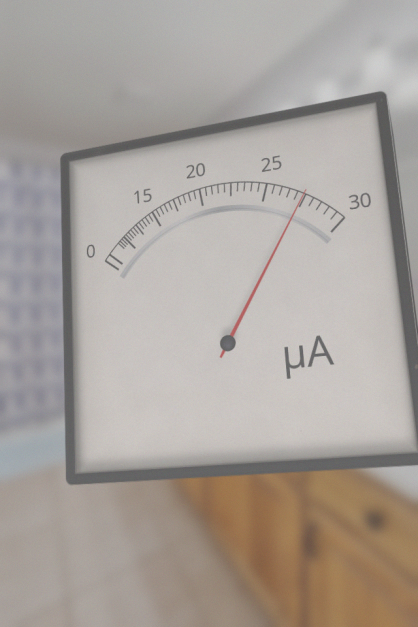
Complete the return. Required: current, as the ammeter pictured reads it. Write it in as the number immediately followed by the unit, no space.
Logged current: 27.5µA
